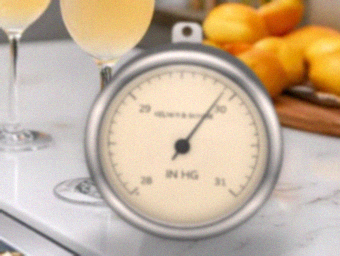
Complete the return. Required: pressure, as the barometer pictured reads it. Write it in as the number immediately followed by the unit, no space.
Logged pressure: 29.9inHg
